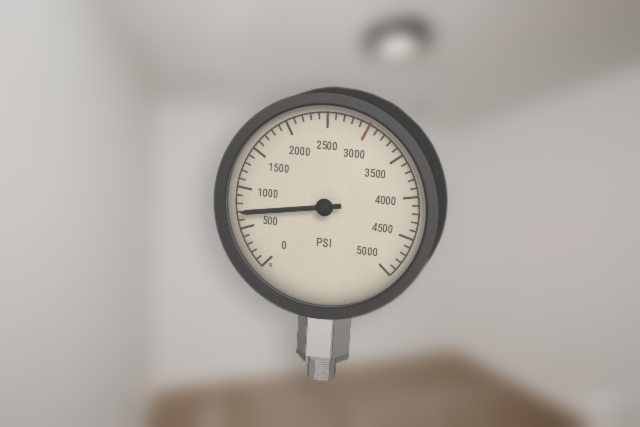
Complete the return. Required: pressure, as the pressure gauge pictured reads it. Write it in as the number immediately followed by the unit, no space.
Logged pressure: 700psi
